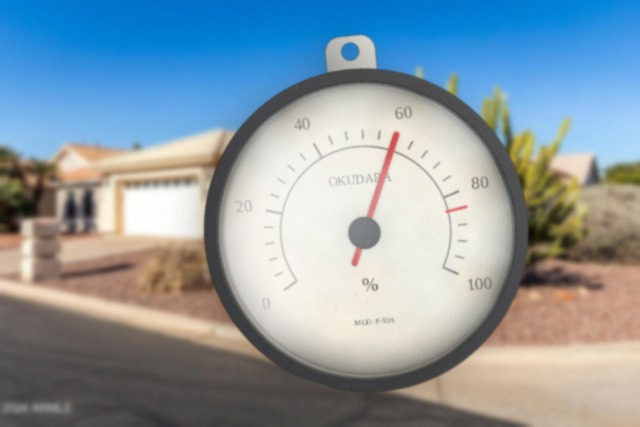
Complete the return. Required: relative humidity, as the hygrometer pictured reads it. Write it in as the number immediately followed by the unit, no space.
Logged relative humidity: 60%
